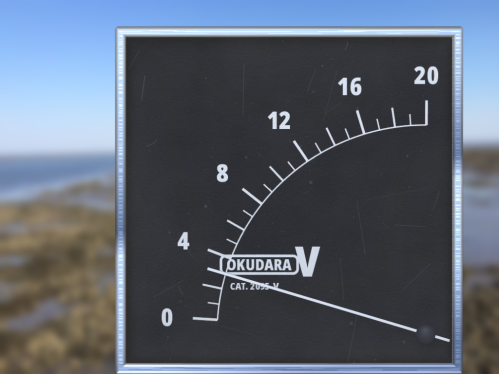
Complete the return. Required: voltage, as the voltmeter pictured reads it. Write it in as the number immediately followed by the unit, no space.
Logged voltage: 3V
